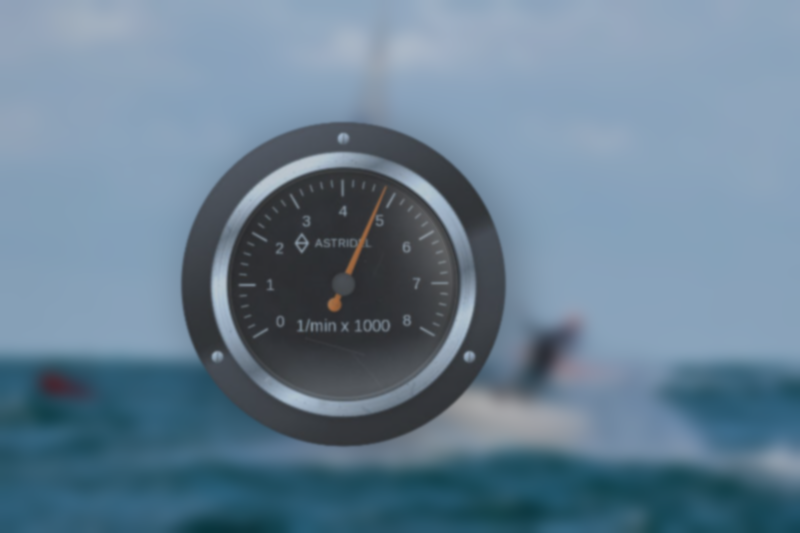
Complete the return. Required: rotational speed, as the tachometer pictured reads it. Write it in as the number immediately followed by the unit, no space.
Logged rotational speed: 4800rpm
